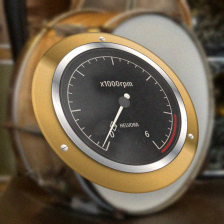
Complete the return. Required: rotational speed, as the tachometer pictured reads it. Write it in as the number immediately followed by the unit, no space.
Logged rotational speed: 100rpm
